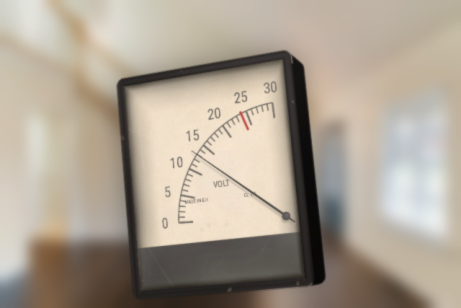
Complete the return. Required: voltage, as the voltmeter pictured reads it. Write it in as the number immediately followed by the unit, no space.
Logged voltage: 13V
